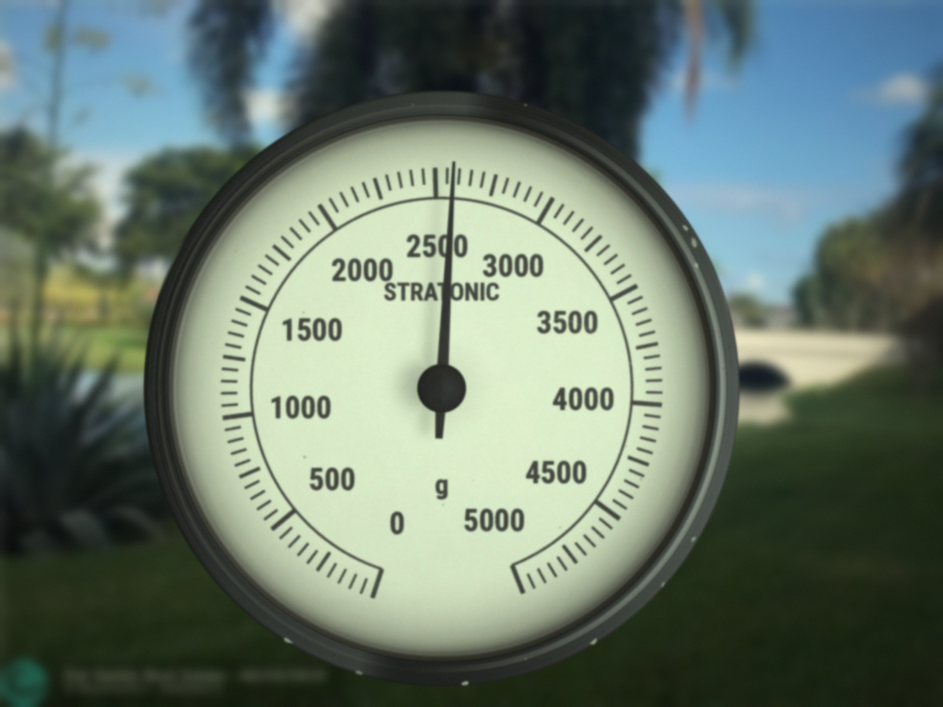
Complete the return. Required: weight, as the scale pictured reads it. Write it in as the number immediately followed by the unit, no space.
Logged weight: 2575g
